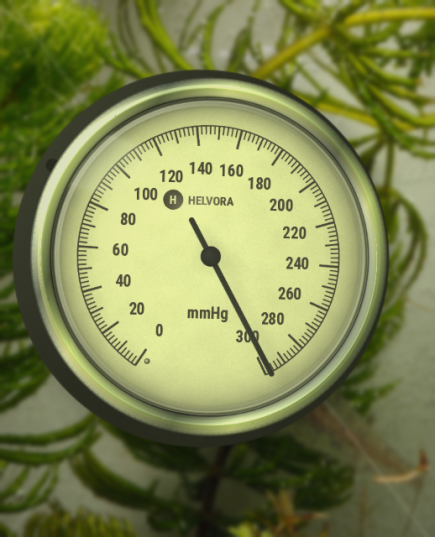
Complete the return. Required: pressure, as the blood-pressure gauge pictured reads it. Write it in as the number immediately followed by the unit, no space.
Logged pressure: 298mmHg
